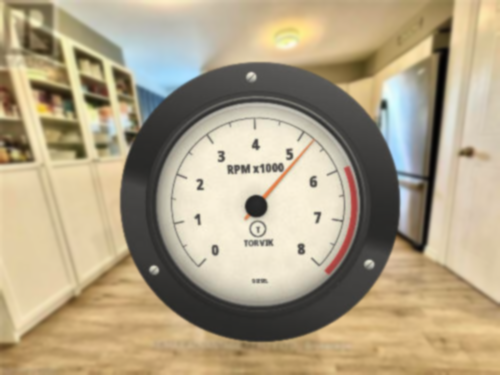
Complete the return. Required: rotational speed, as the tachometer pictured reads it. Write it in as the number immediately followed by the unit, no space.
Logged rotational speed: 5250rpm
